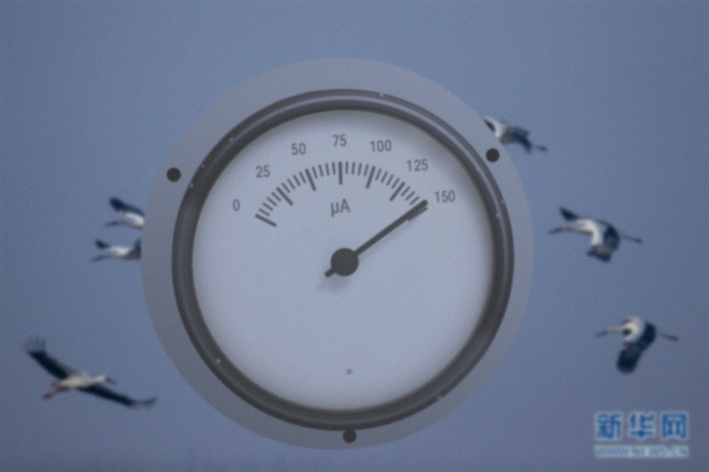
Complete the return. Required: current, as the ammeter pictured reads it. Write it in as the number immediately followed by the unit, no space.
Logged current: 145µA
